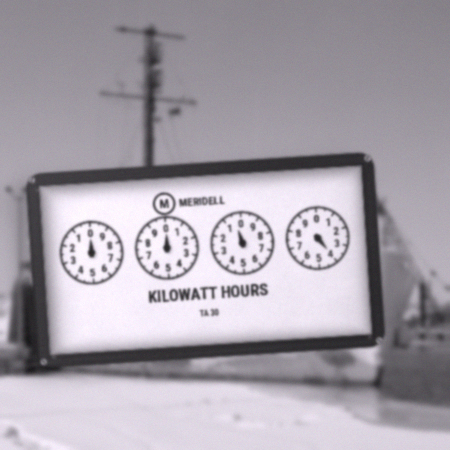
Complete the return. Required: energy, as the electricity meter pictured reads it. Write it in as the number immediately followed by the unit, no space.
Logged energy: 4kWh
